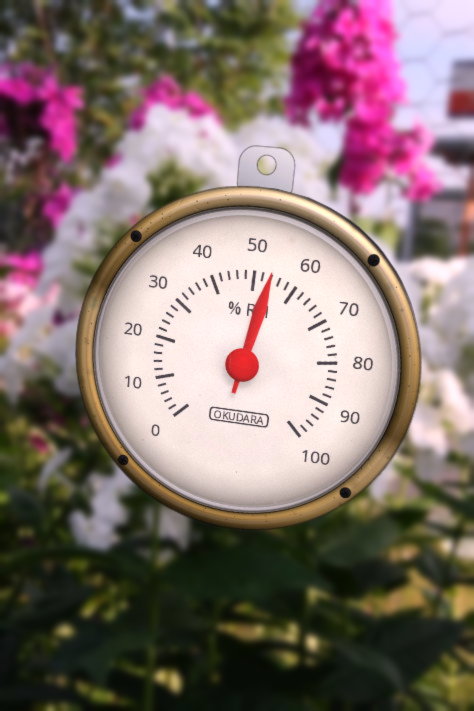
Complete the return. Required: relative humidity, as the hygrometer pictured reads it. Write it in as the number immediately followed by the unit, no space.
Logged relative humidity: 54%
